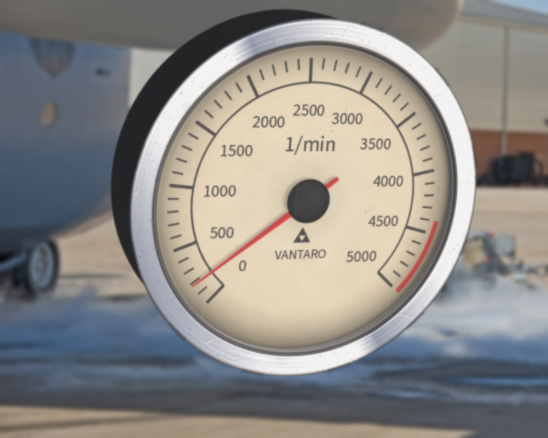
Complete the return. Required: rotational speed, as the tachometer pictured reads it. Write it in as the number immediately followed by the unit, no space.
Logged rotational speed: 200rpm
